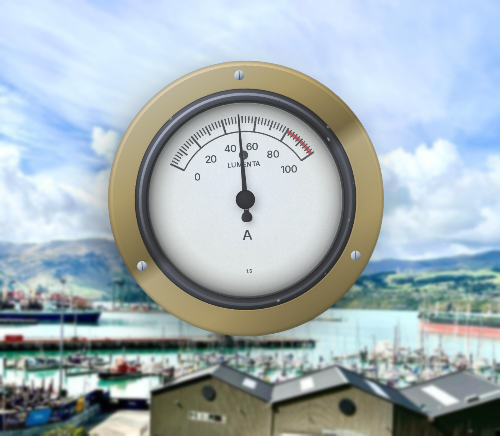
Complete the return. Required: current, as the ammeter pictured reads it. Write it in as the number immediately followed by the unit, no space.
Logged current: 50A
